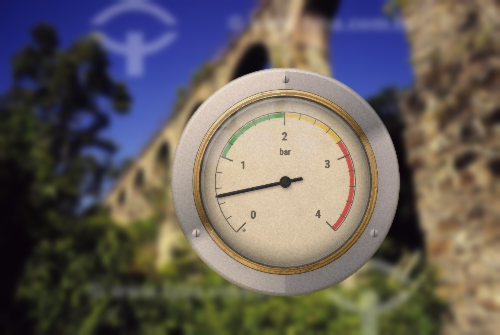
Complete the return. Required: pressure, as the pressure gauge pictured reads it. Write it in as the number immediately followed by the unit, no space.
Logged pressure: 0.5bar
